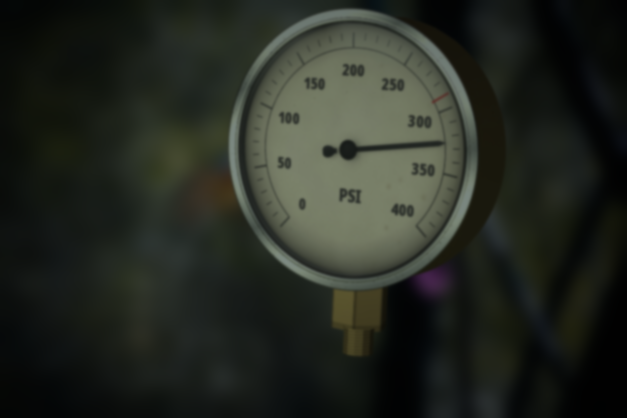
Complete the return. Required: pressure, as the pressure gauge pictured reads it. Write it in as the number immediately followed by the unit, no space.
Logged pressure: 325psi
